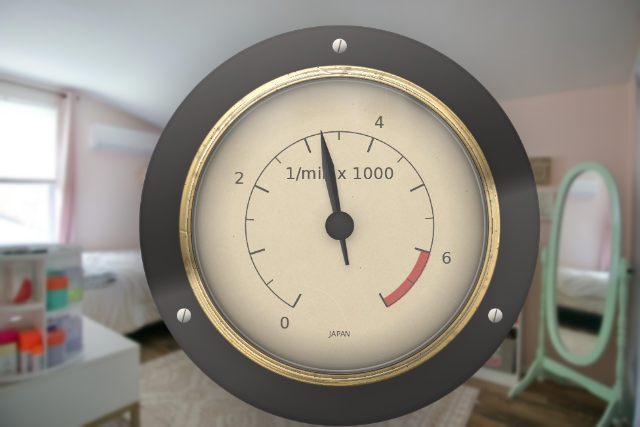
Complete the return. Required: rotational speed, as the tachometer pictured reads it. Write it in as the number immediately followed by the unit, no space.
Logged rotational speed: 3250rpm
